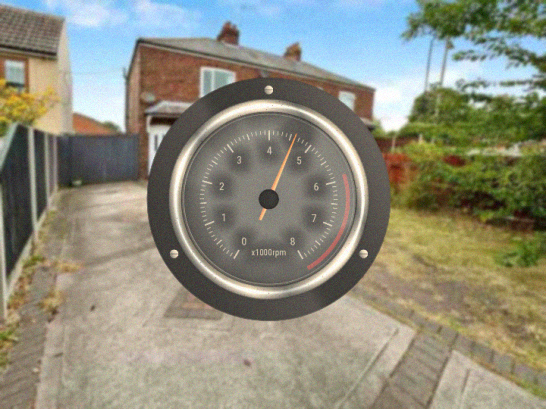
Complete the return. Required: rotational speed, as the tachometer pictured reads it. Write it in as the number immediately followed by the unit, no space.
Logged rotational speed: 4600rpm
